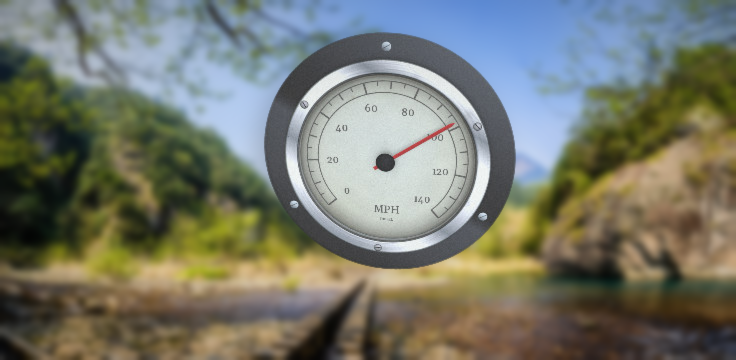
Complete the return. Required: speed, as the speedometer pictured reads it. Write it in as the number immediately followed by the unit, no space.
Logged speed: 97.5mph
